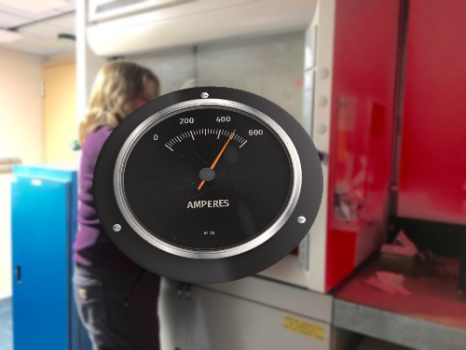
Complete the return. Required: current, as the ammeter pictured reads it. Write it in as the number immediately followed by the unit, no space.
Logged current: 500A
